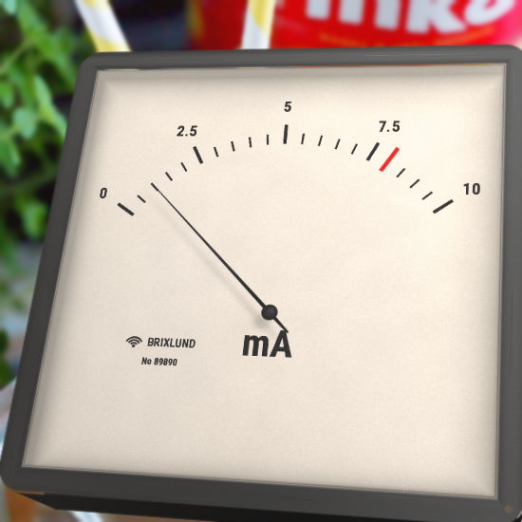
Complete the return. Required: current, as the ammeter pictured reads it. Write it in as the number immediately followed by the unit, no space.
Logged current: 1mA
